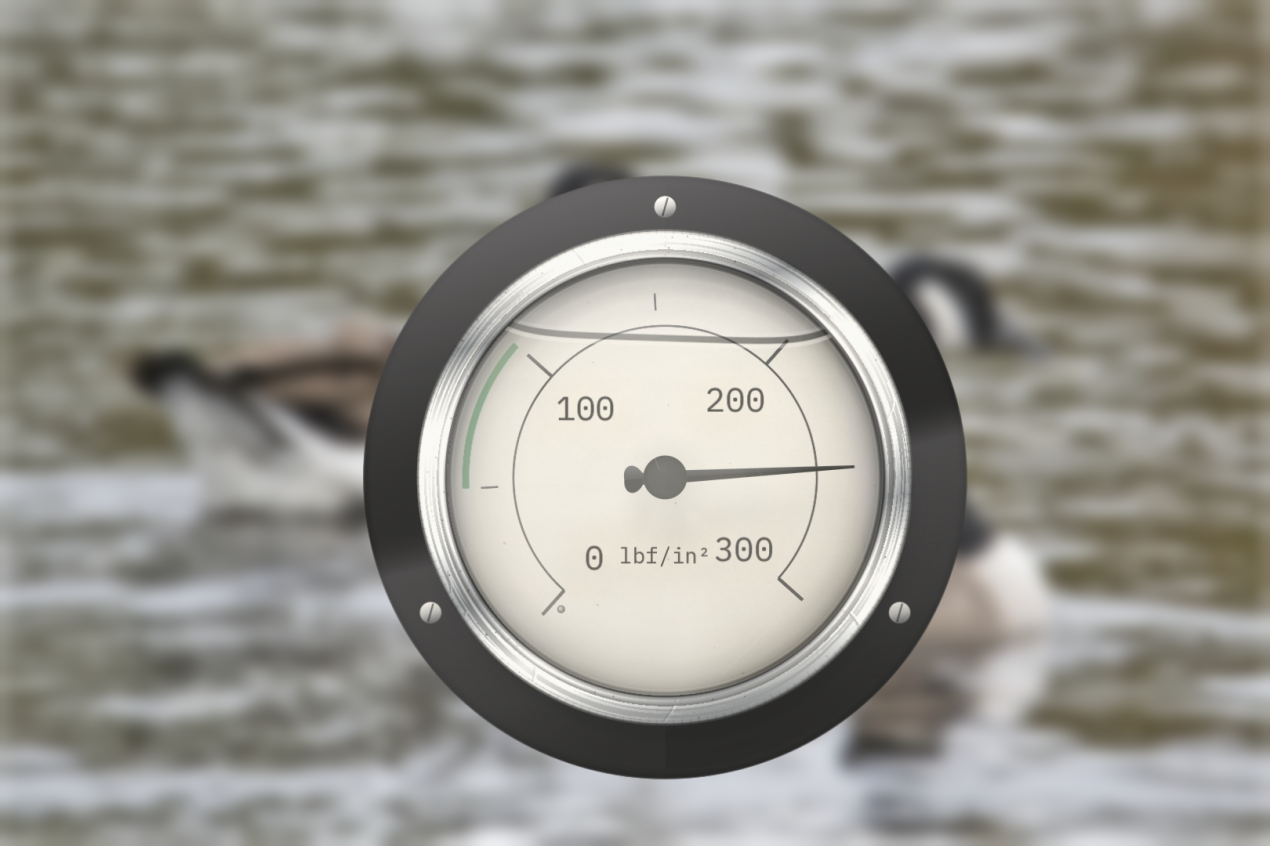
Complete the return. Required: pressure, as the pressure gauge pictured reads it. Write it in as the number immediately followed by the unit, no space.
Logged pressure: 250psi
